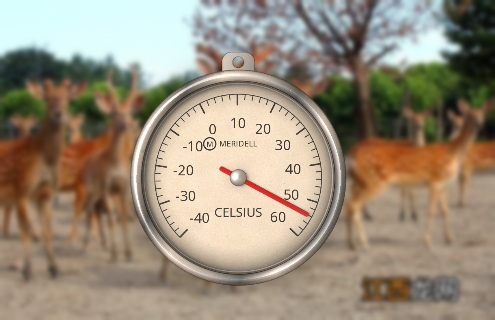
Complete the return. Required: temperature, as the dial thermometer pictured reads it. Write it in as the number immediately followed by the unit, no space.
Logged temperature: 54°C
